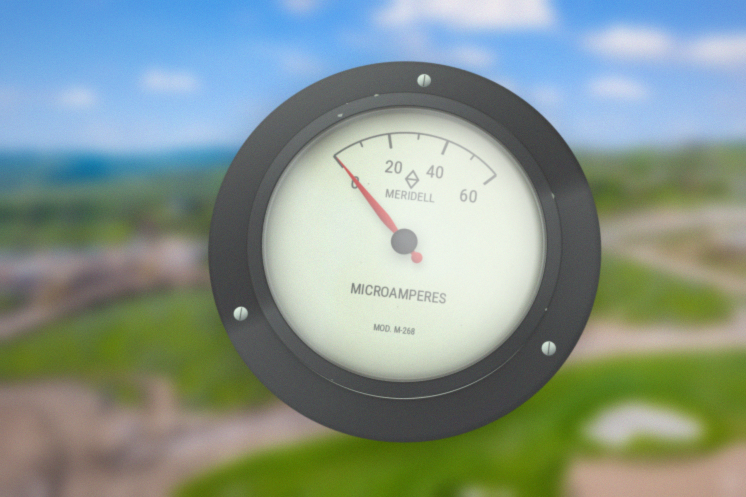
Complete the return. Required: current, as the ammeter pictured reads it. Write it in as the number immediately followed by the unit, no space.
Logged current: 0µA
